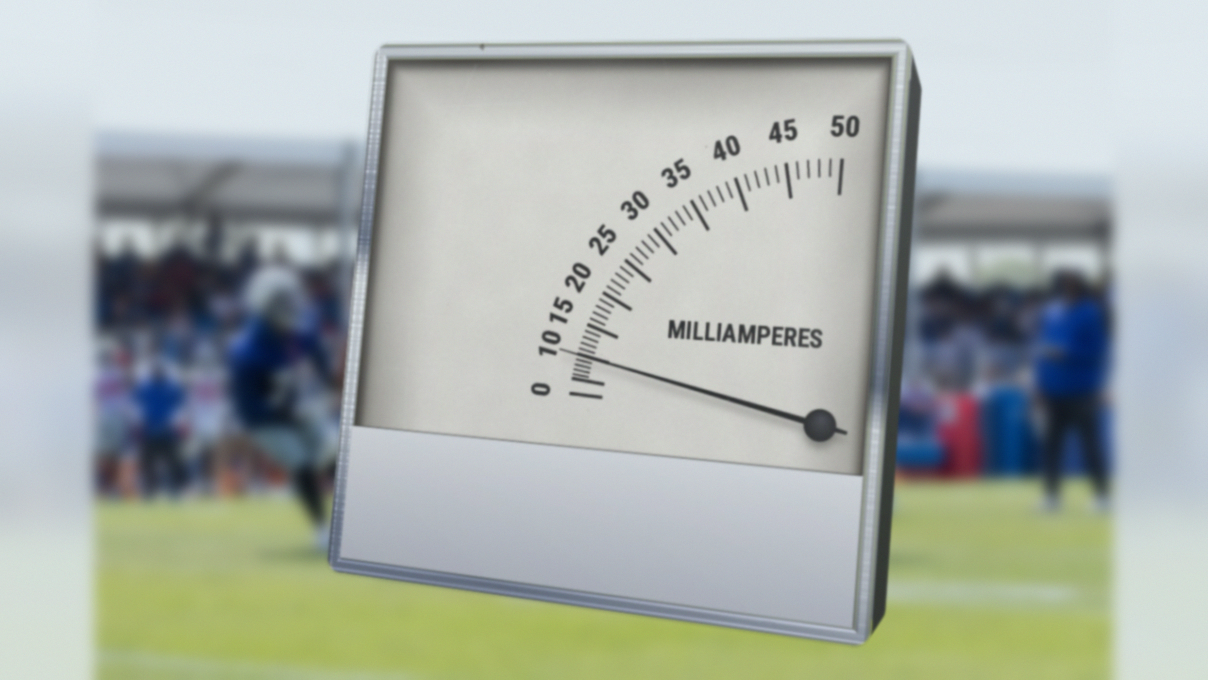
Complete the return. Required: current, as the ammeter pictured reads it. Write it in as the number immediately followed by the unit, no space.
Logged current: 10mA
